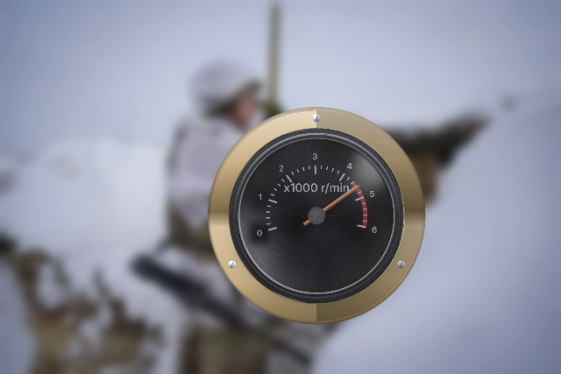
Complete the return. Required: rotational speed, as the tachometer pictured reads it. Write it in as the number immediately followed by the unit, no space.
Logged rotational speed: 4600rpm
